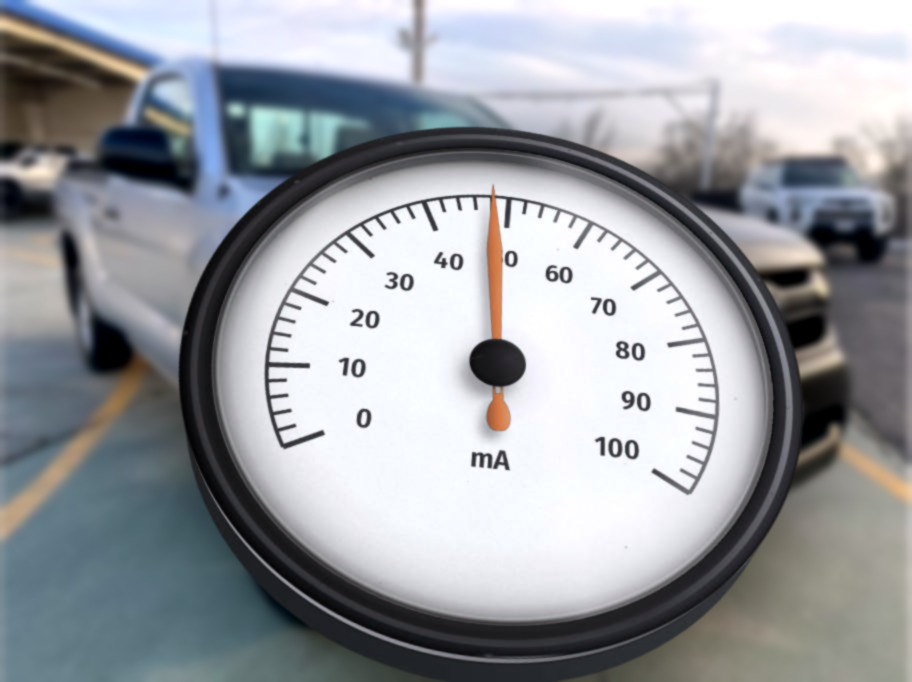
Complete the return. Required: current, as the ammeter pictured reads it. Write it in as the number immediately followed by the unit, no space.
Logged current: 48mA
